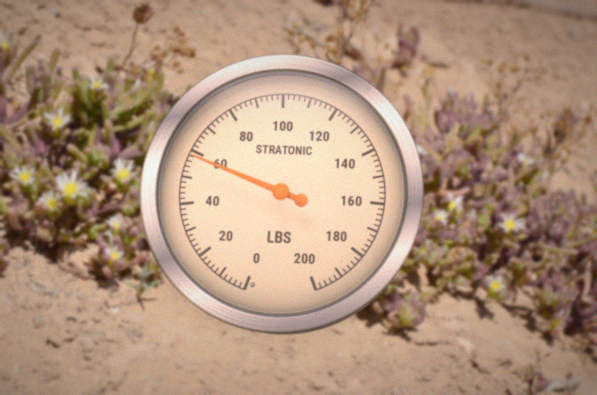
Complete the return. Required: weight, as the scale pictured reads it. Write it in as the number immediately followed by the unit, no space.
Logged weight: 58lb
